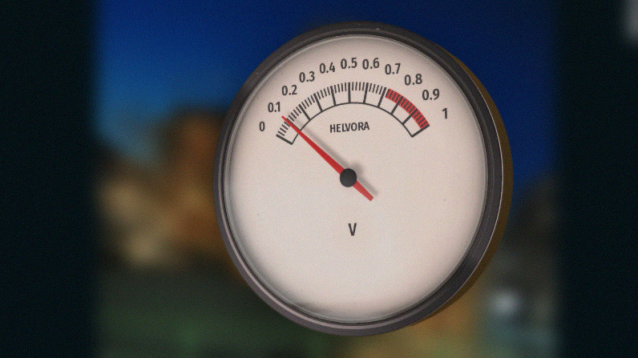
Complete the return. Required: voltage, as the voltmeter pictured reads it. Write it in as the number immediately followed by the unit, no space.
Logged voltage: 0.1V
